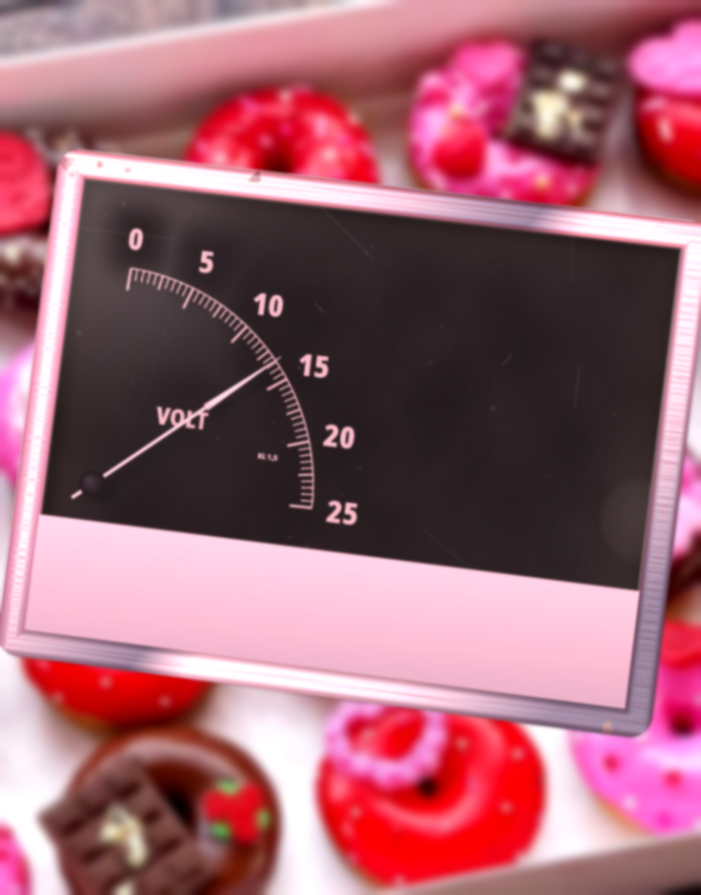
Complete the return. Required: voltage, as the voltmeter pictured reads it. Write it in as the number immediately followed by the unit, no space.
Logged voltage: 13.5V
